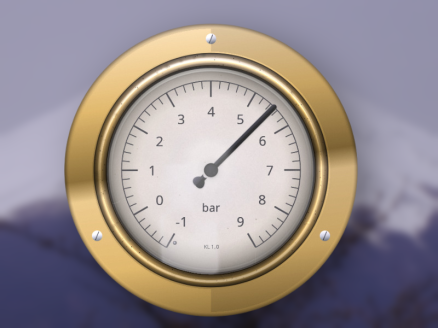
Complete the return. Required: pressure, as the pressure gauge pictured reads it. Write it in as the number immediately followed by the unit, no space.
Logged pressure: 5.5bar
